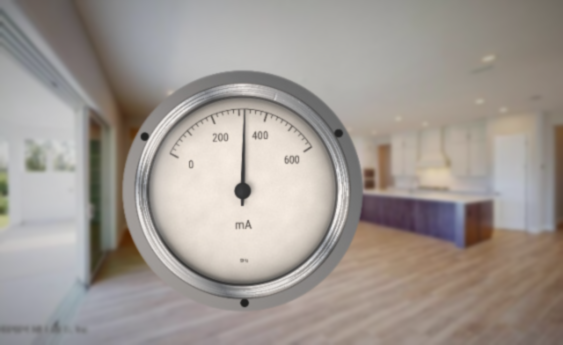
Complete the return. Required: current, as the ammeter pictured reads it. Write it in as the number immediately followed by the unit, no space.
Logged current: 320mA
